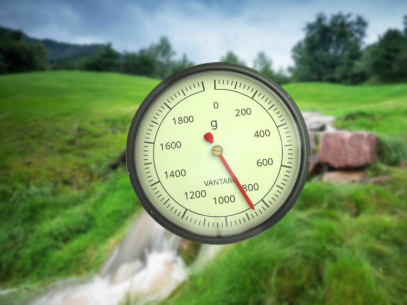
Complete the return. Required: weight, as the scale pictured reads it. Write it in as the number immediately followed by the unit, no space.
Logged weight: 860g
